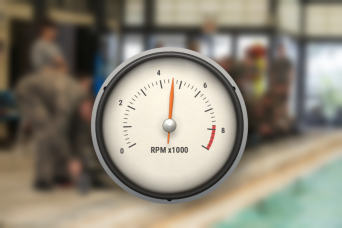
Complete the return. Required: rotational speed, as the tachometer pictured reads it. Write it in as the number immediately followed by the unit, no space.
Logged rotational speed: 4600rpm
